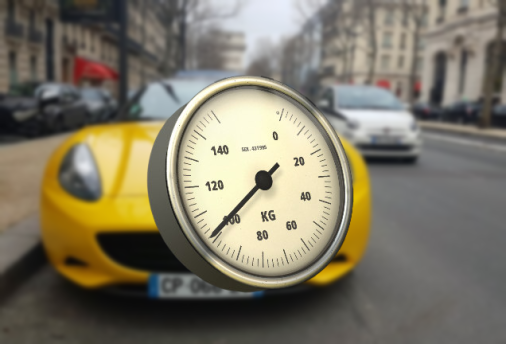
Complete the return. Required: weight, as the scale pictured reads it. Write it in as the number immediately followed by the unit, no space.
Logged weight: 102kg
